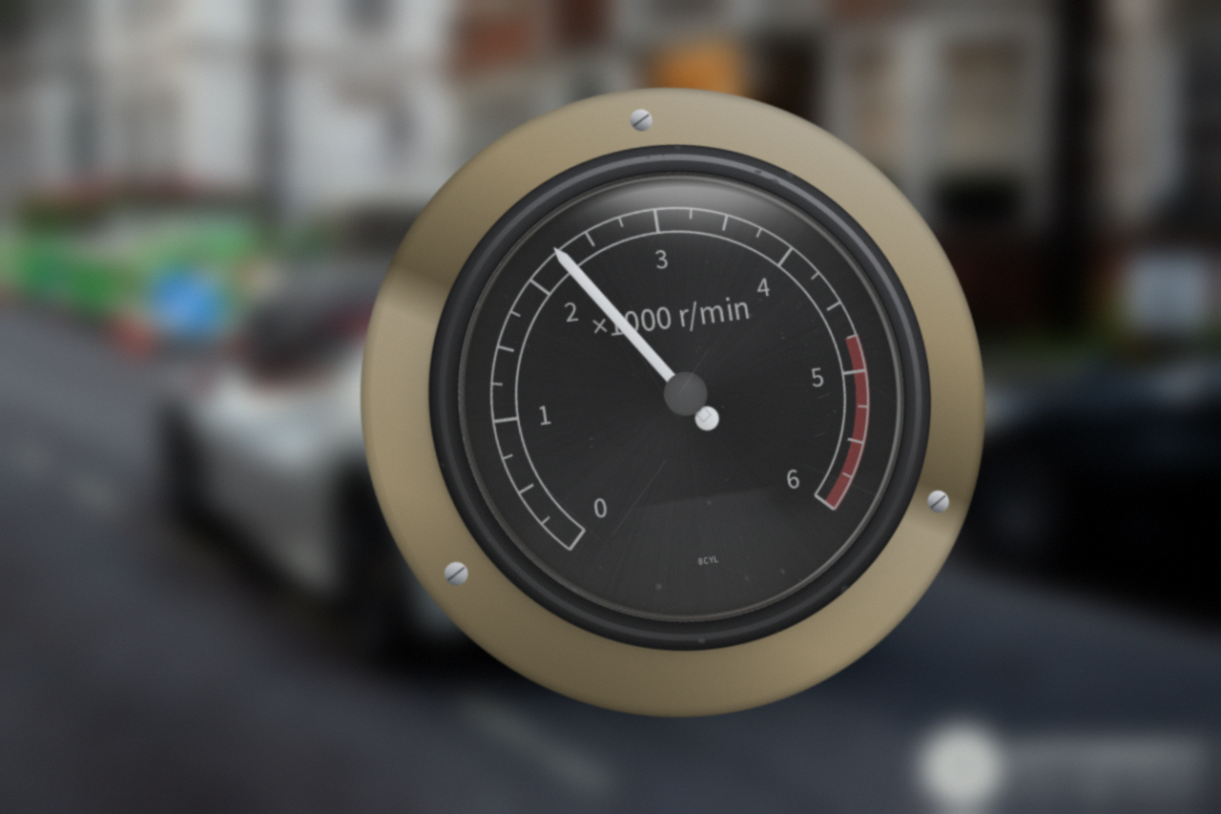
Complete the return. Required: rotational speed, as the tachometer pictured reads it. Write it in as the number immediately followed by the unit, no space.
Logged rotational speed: 2250rpm
